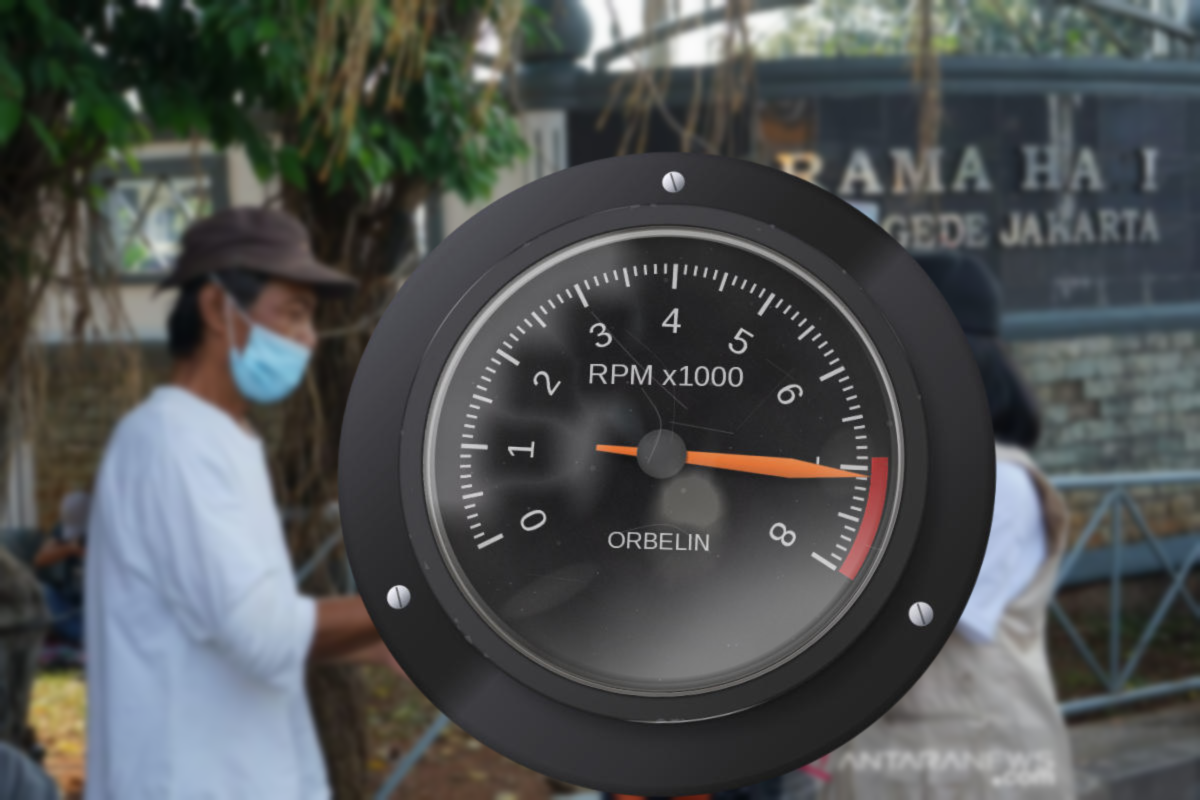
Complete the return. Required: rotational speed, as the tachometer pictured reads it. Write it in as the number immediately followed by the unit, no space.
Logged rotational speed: 7100rpm
